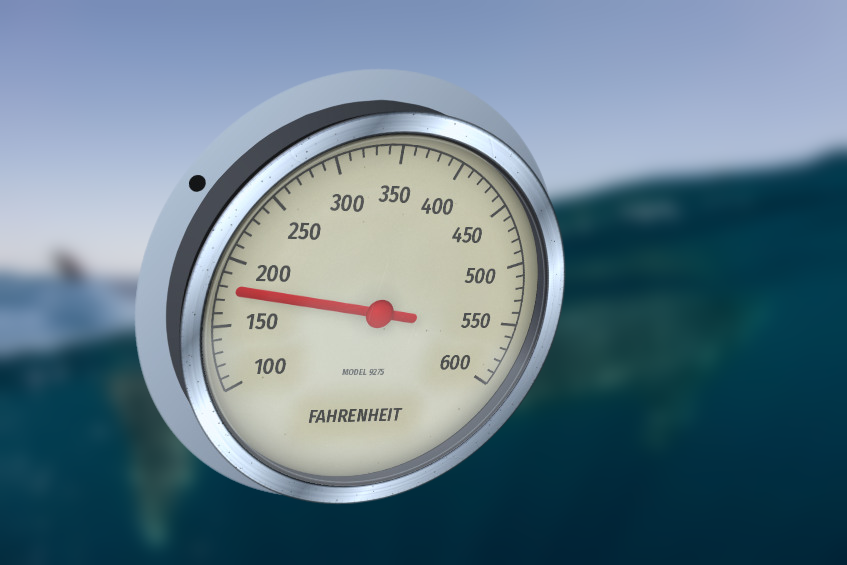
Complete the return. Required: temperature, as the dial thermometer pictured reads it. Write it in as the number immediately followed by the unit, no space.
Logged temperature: 180°F
